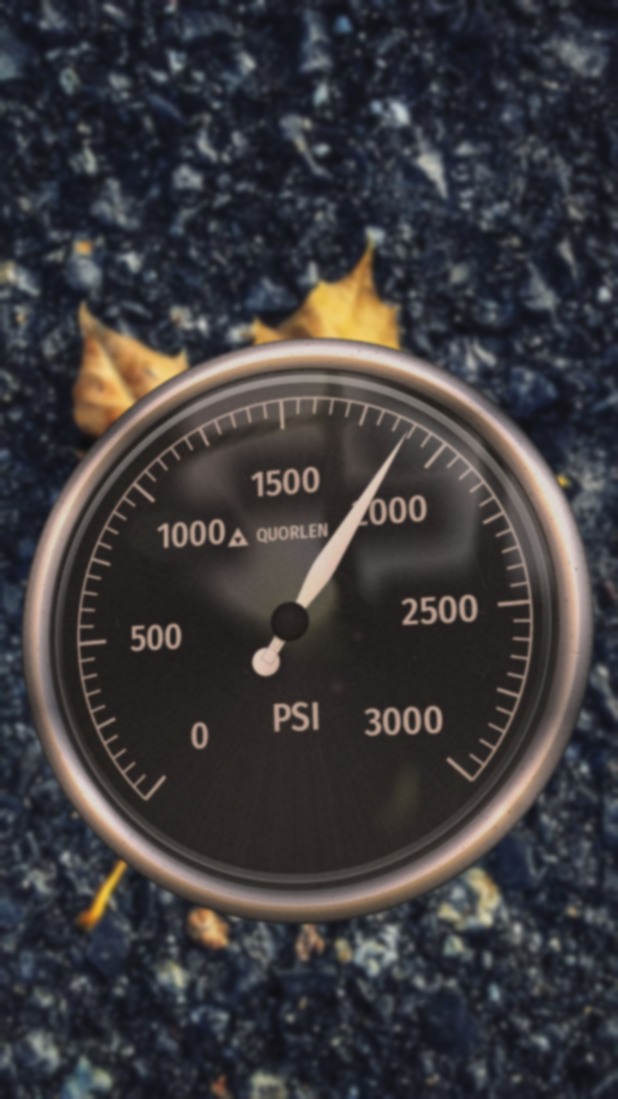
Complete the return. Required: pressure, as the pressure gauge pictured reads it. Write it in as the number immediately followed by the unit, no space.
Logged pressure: 1900psi
